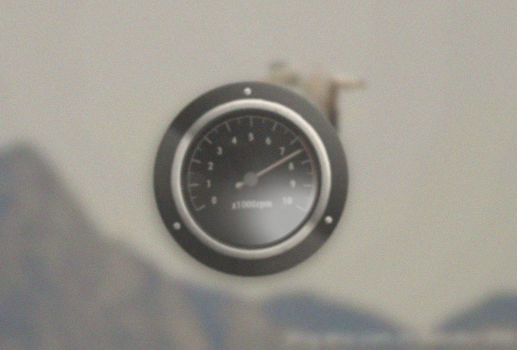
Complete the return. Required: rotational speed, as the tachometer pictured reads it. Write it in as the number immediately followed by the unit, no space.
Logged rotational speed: 7500rpm
